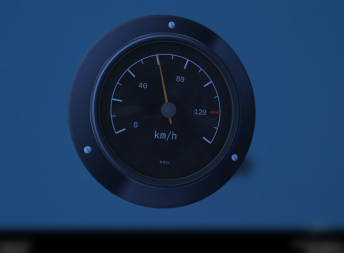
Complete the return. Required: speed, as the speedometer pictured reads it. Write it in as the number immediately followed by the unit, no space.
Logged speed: 60km/h
